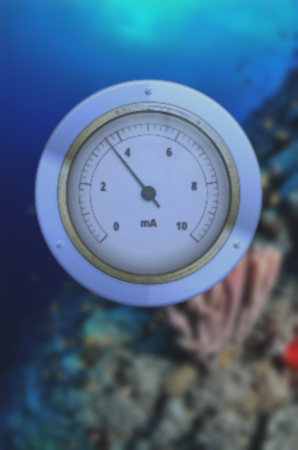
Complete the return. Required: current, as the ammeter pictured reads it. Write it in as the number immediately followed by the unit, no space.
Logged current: 3.6mA
